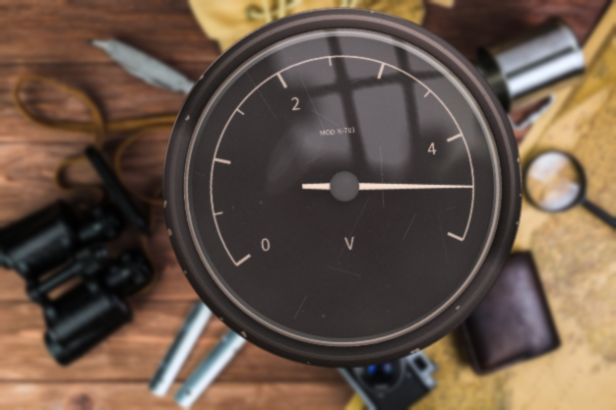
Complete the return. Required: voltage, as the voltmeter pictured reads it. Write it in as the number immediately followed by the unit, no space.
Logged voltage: 4.5V
